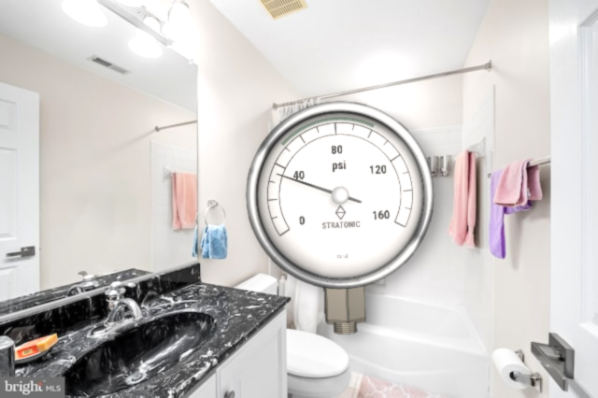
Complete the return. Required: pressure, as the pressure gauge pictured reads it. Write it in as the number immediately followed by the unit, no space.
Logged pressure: 35psi
